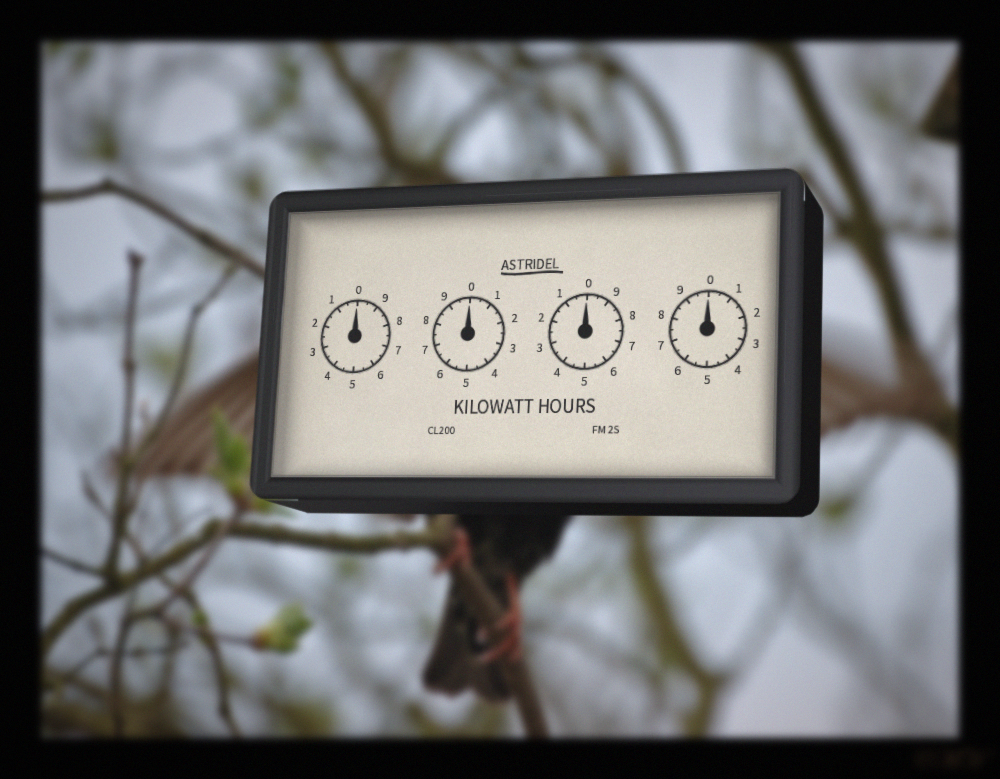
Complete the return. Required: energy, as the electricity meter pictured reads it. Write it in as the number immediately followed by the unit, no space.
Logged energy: 0kWh
